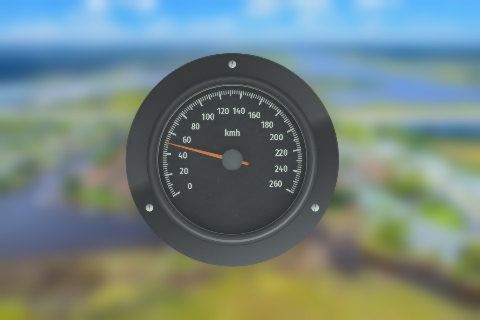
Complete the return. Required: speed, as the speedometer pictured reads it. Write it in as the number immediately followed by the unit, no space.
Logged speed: 50km/h
